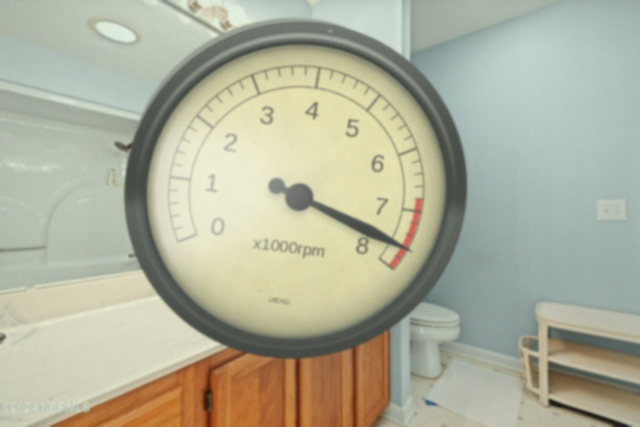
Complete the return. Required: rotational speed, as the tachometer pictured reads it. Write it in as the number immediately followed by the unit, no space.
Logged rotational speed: 7600rpm
